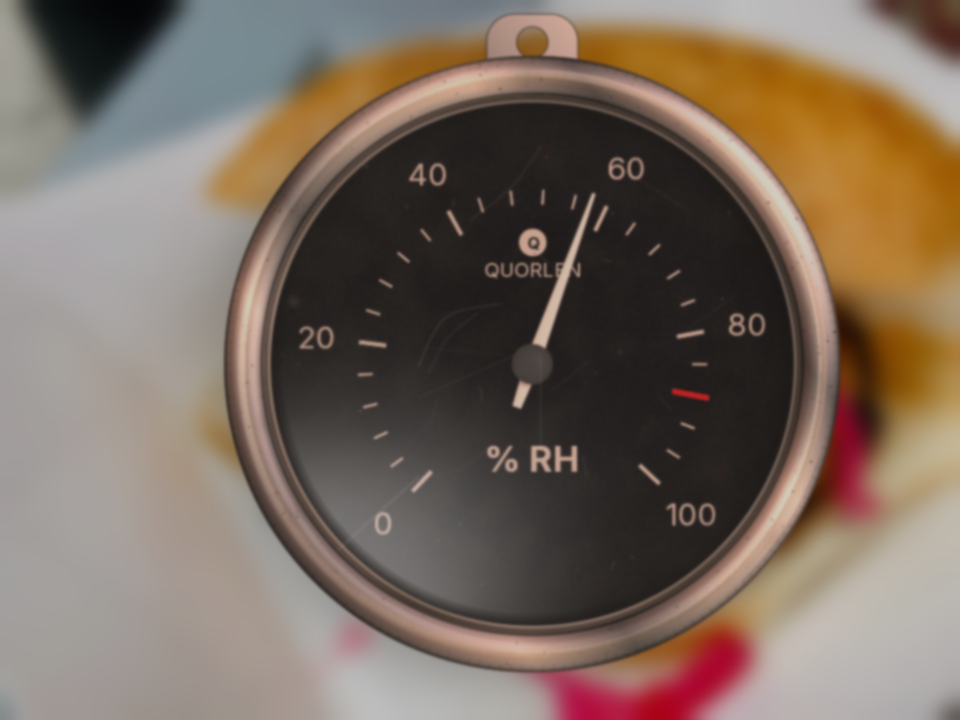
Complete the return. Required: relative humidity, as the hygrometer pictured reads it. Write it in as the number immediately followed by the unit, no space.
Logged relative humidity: 58%
